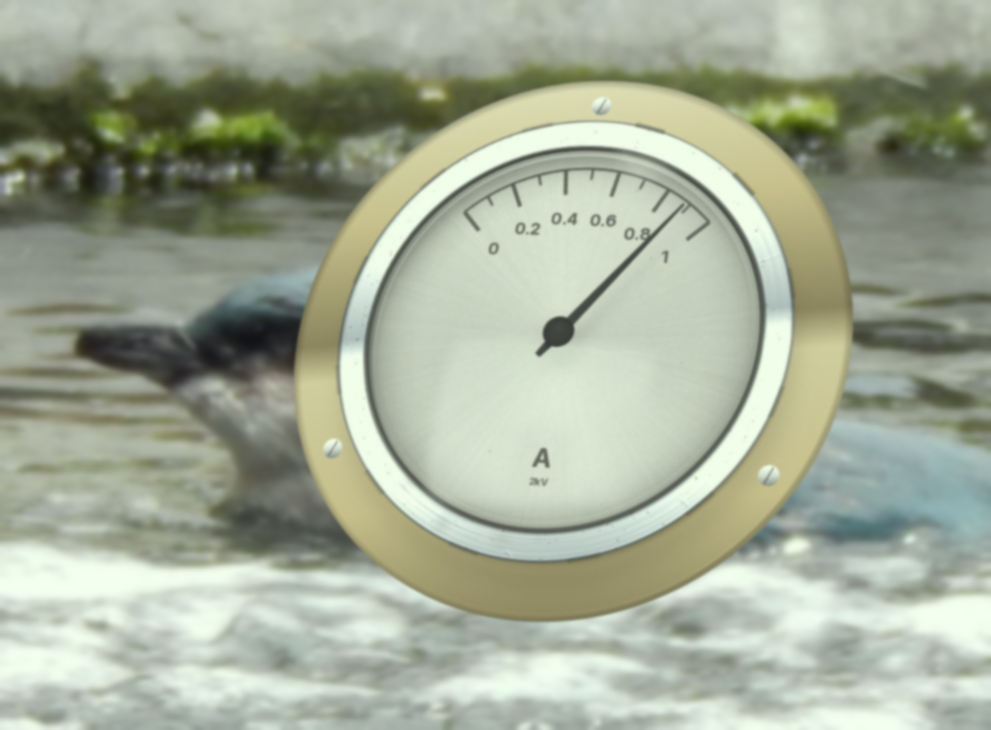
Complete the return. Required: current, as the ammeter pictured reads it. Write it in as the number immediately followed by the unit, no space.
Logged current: 0.9A
